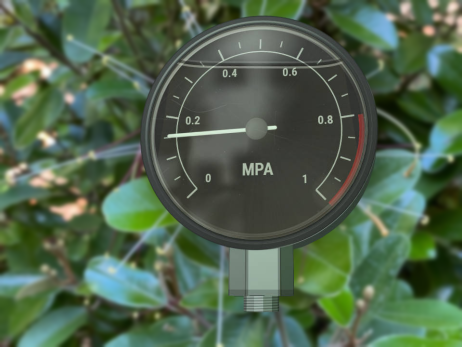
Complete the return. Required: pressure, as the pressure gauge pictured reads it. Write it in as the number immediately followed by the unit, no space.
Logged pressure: 0.15MPa
